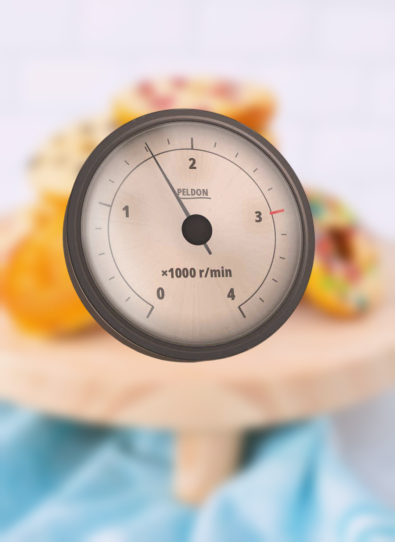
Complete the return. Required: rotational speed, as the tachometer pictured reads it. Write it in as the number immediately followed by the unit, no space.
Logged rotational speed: 1600rpm
